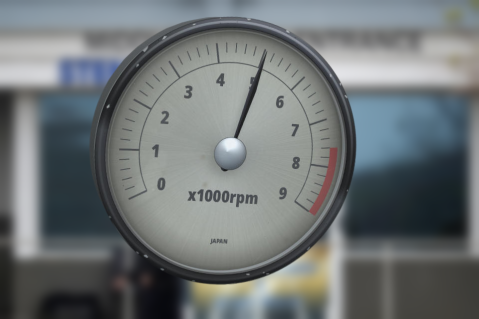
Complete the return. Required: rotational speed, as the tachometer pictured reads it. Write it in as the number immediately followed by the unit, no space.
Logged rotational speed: 5000rpm
